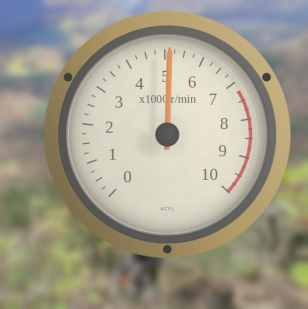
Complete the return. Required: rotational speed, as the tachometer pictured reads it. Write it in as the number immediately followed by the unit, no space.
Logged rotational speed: 5125rpm
